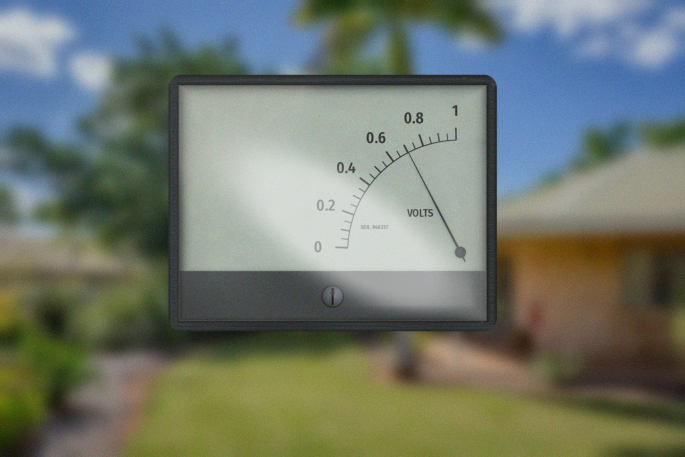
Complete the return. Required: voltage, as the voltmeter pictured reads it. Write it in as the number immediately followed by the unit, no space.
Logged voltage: 0.7V
